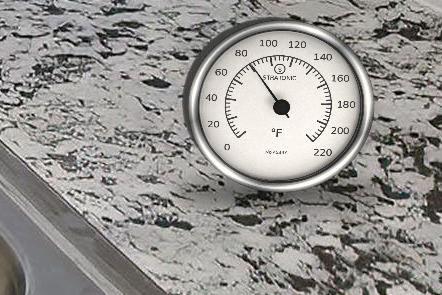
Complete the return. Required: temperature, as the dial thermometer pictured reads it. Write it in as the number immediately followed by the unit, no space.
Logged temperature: 80°F
